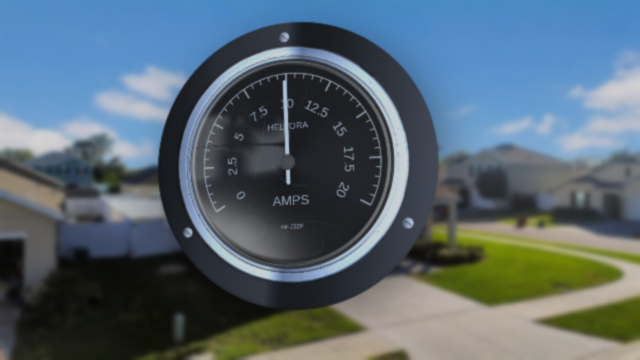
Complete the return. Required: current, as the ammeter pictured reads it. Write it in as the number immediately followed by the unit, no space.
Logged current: 10A
